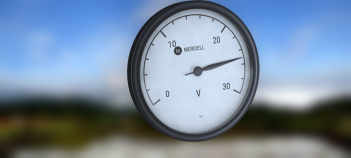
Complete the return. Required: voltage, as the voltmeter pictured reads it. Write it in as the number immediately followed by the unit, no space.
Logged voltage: 25V
